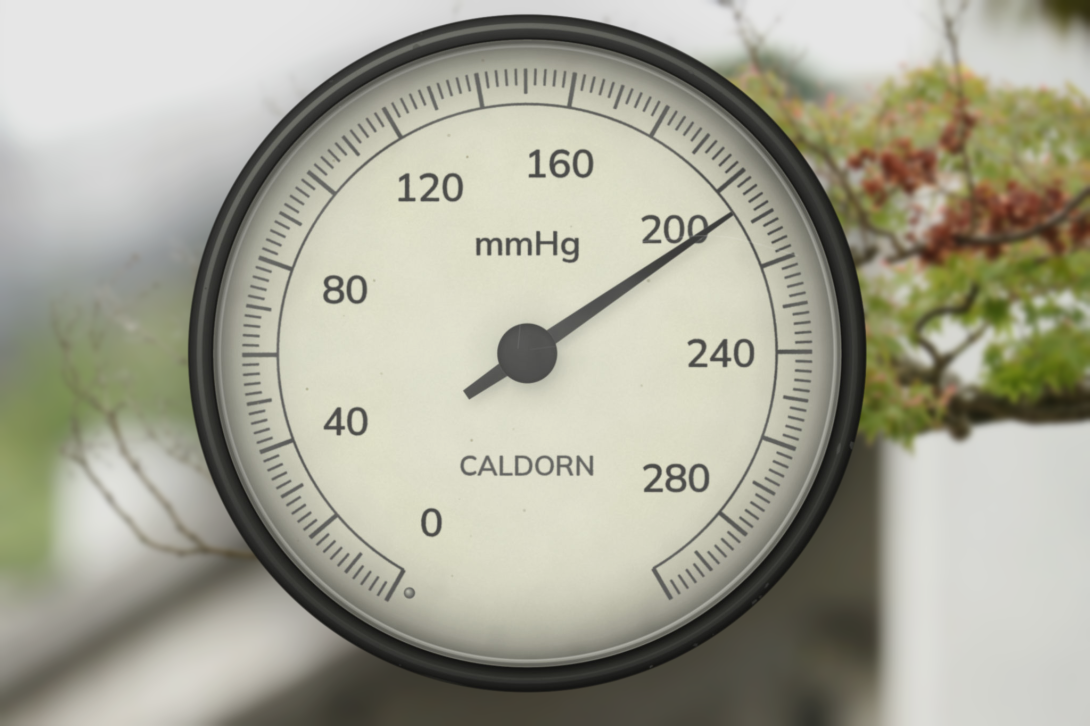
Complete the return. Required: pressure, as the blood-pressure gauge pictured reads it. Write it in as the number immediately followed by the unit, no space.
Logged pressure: 206mmHg
